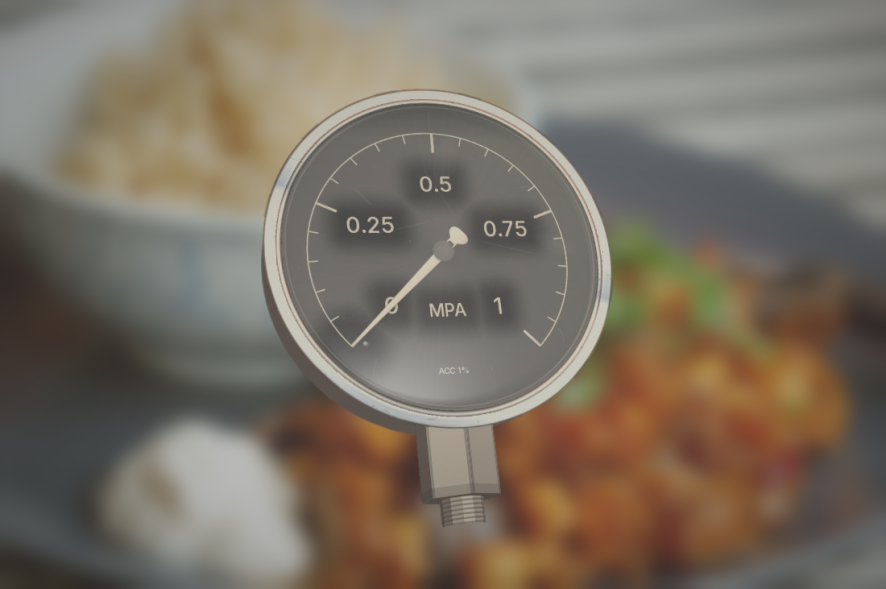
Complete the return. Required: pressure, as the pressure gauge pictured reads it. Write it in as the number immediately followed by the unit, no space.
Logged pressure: 0MPa
